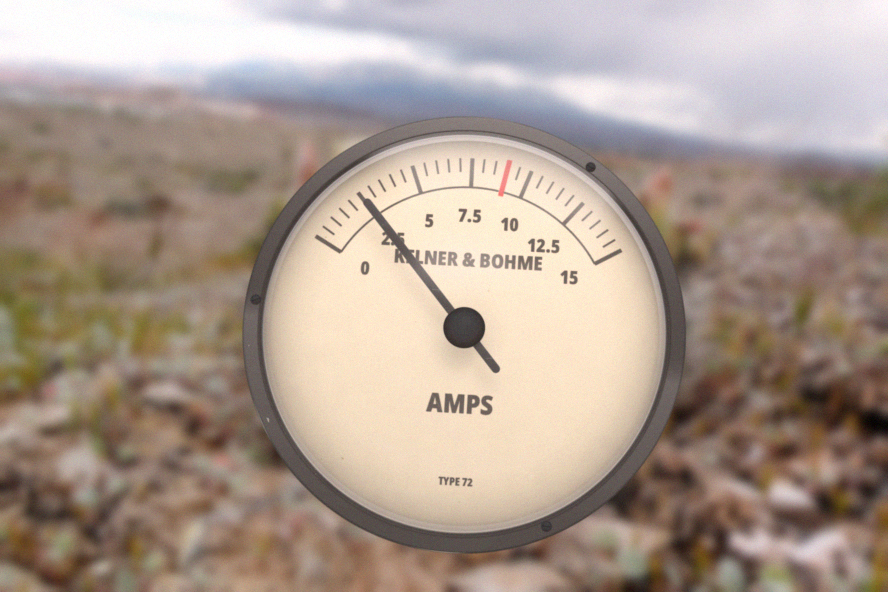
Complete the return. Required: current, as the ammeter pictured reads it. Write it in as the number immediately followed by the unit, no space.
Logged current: 2.5A
